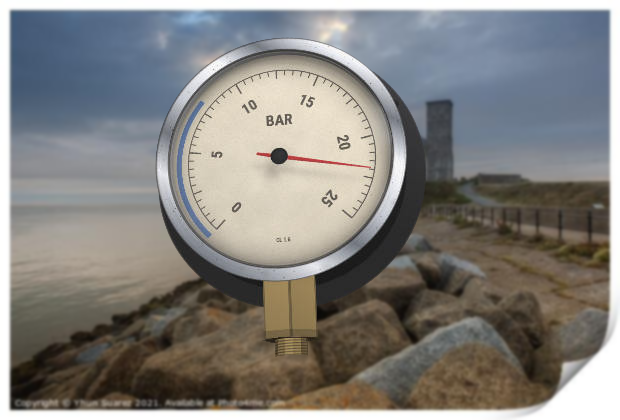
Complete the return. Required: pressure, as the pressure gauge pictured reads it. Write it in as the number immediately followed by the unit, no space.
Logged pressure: 22bar
